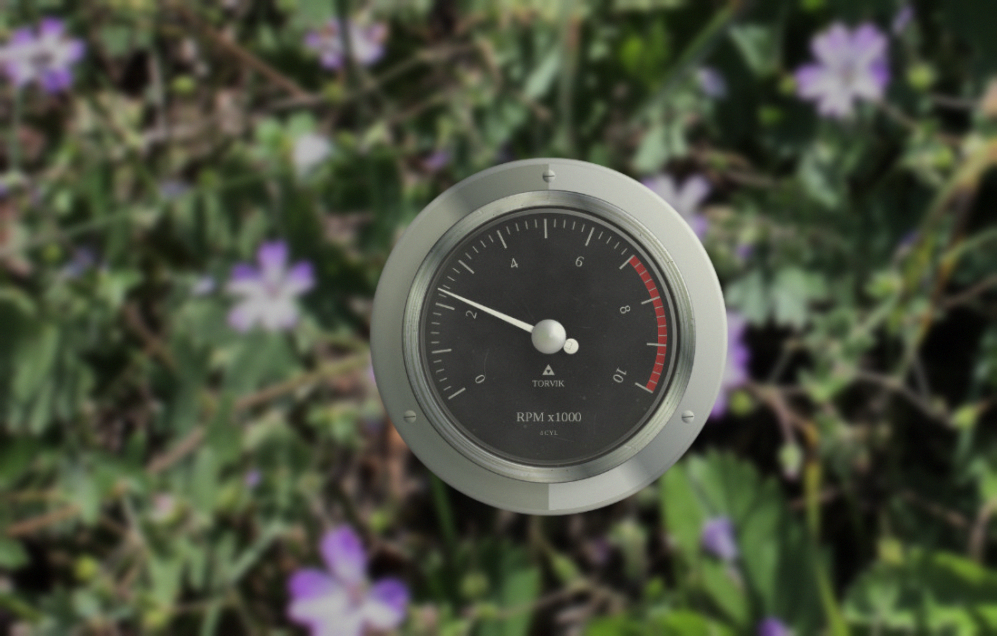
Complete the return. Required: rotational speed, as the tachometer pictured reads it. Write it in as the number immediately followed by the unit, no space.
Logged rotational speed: 2300rpm
